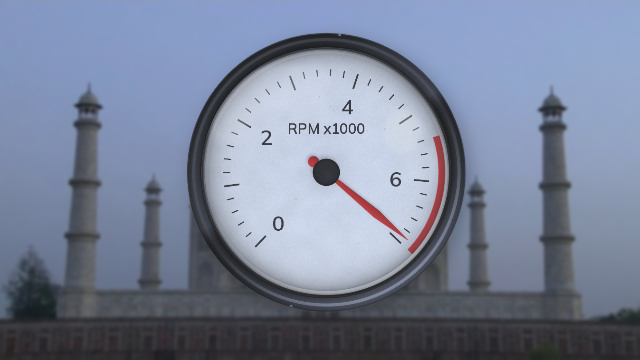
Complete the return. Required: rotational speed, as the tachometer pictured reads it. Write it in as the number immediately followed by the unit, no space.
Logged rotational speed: 6900rpm
